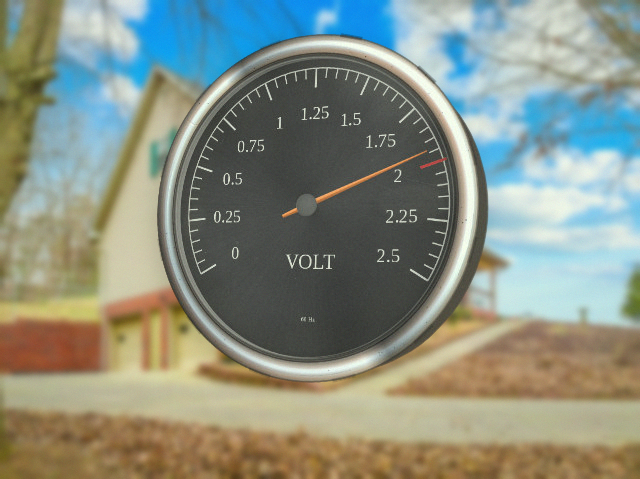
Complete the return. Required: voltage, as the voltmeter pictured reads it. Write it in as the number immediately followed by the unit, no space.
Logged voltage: 1.95V
